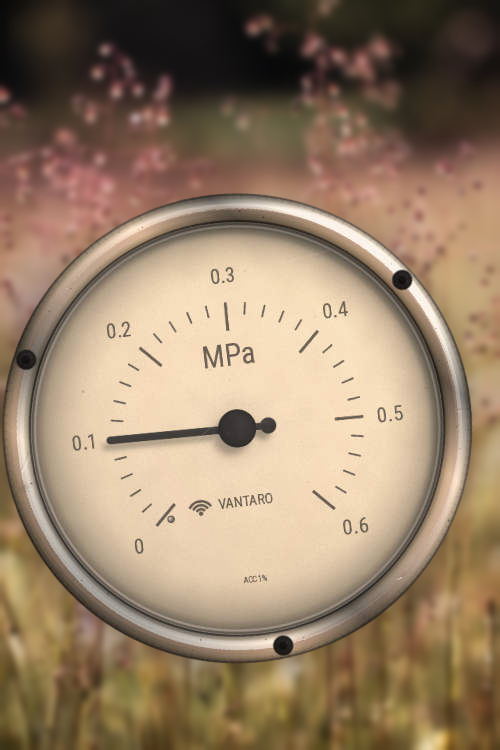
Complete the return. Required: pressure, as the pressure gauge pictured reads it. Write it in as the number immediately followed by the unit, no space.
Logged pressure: 0.1MPa
